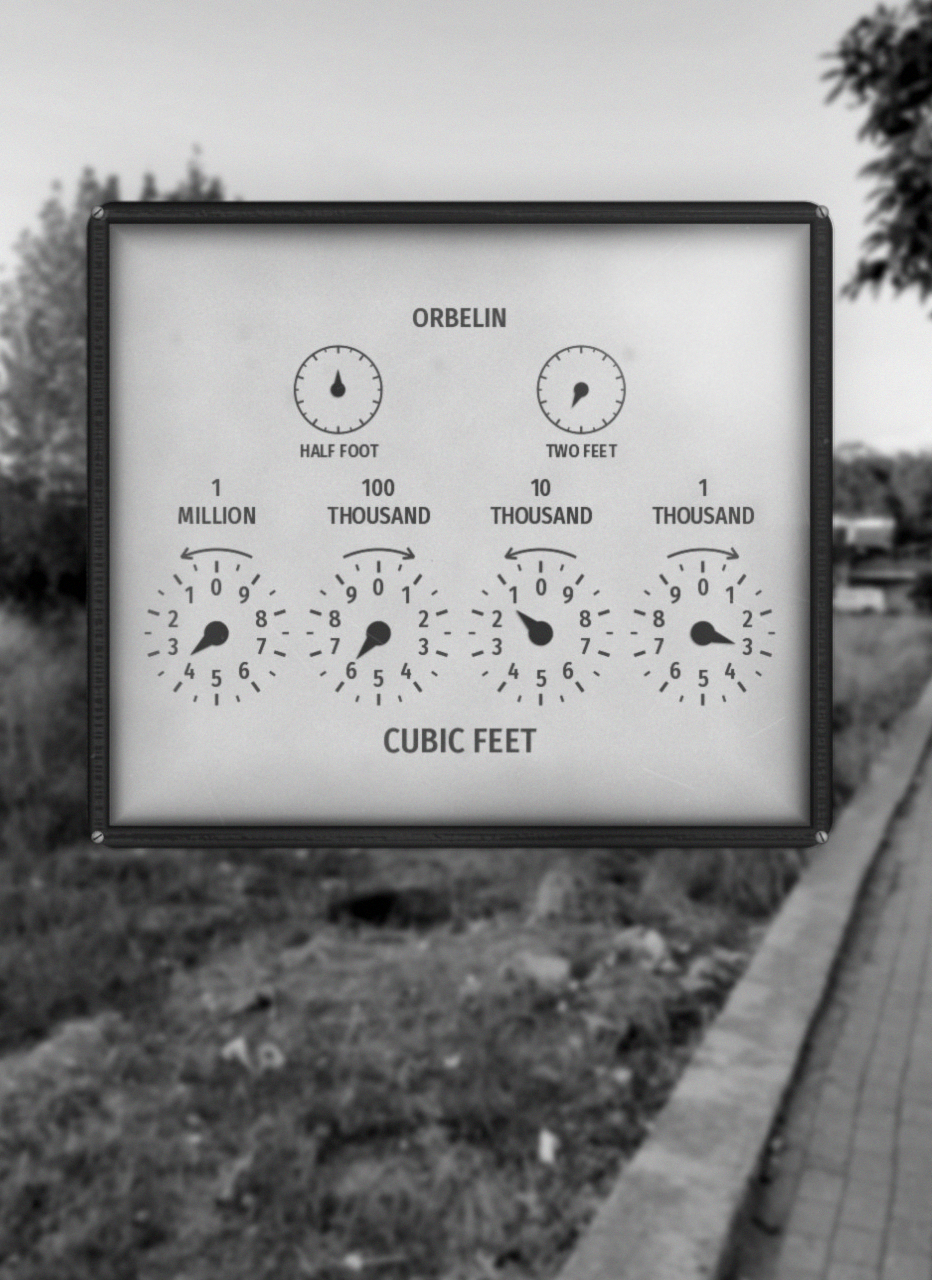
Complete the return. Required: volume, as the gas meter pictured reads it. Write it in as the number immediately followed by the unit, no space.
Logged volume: 361300ft³
